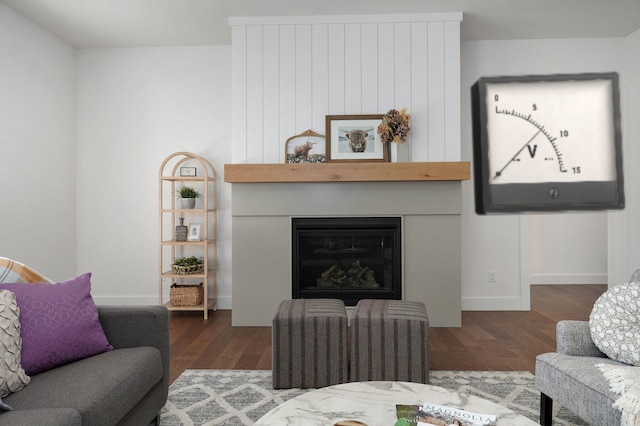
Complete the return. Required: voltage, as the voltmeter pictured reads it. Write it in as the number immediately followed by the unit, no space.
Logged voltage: 7.5V
